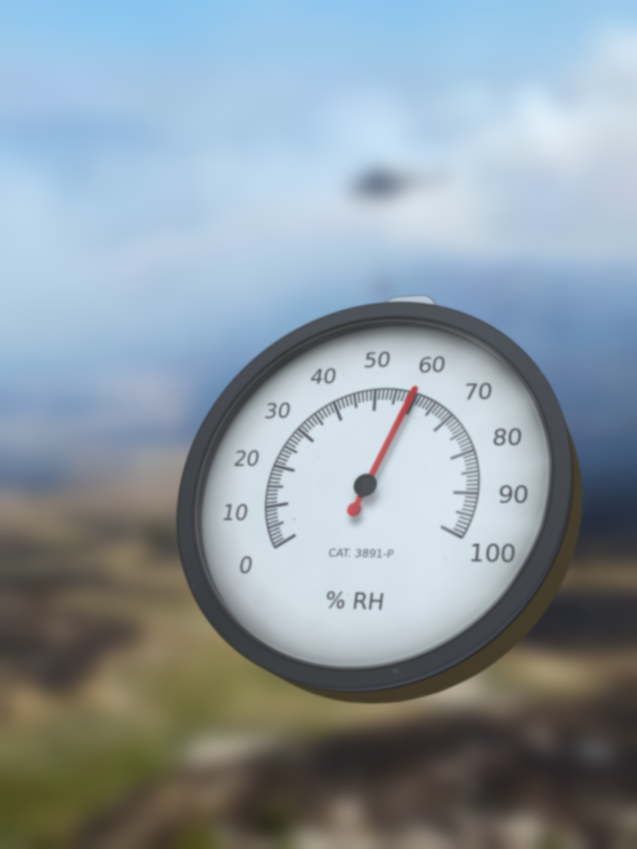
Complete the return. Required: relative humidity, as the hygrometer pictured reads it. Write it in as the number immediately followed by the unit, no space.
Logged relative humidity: 60%
